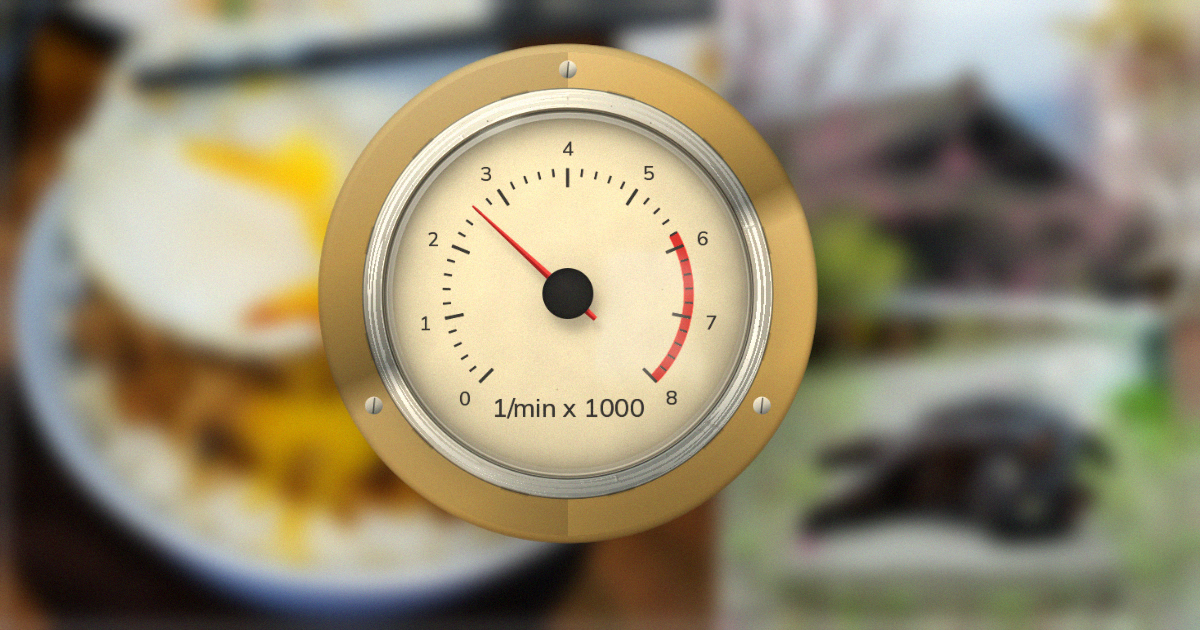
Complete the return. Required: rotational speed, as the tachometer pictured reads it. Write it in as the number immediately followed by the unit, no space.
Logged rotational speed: 2600rpm
